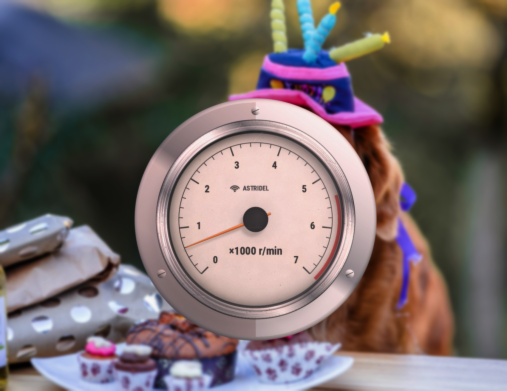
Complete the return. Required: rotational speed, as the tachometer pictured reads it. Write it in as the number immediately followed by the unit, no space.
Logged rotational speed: 600rpm
